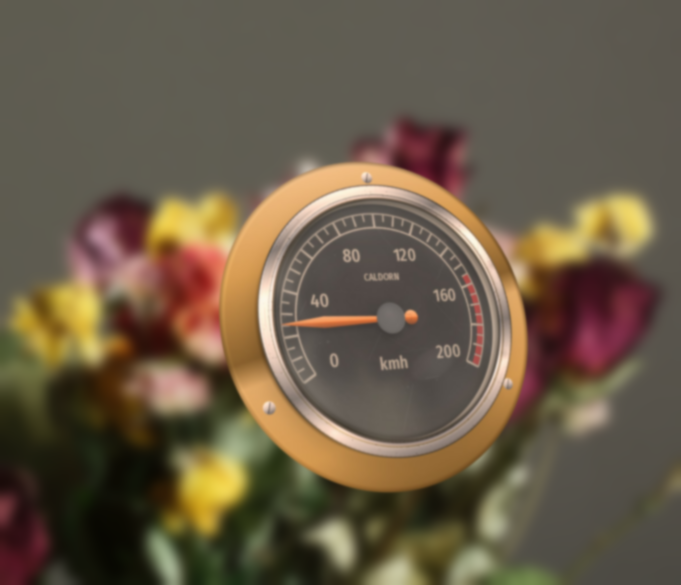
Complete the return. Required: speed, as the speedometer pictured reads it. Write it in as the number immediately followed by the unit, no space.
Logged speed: 25km/h
